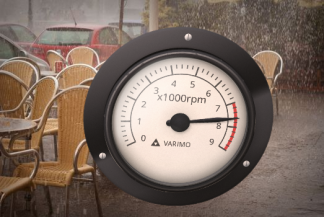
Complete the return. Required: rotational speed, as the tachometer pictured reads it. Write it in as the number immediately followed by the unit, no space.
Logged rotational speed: 7600rpm
